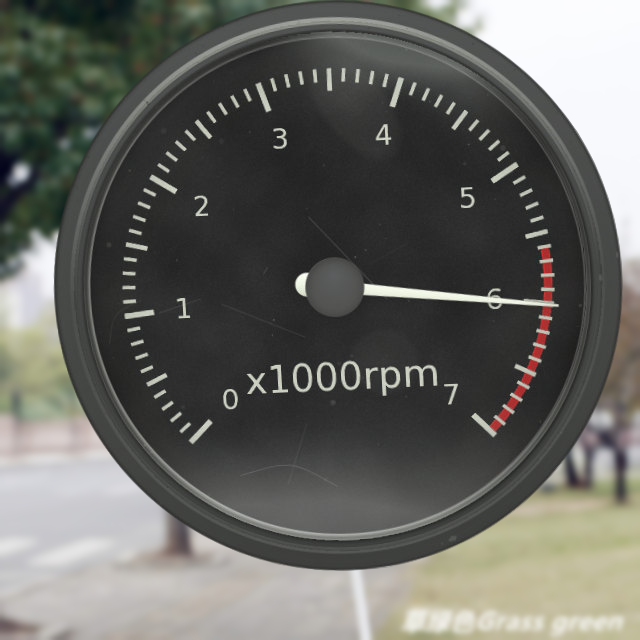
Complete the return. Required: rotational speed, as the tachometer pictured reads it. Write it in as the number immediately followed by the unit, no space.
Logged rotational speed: 6000rpm
